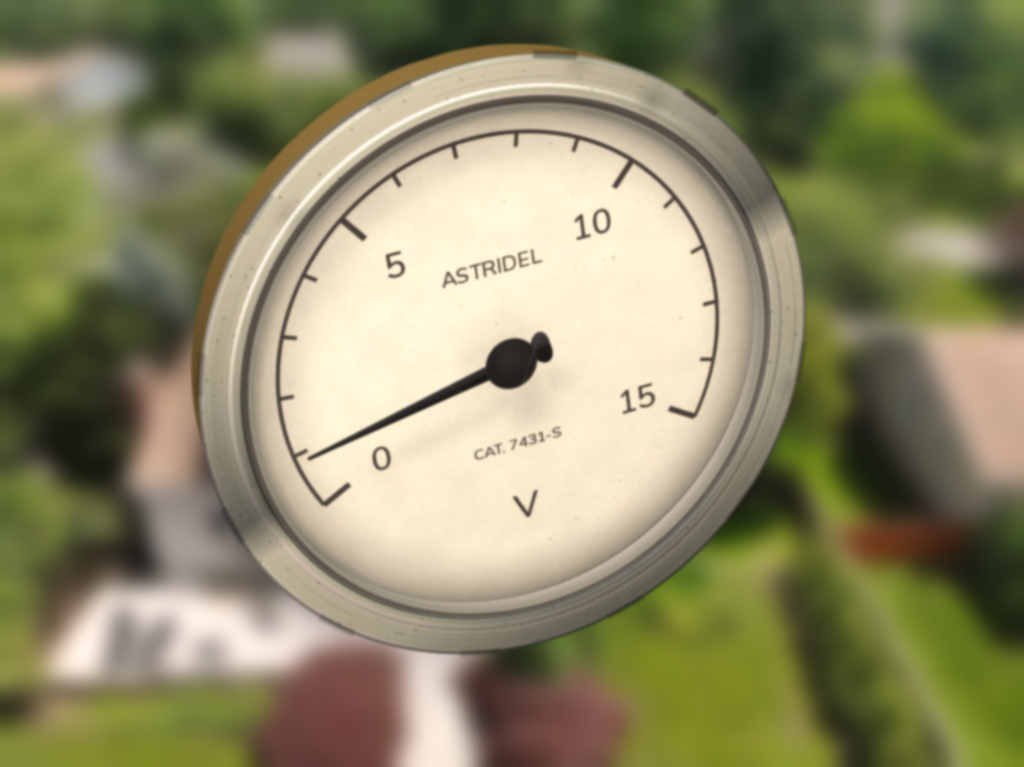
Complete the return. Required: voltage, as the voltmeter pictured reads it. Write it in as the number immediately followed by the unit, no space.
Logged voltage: 1V
